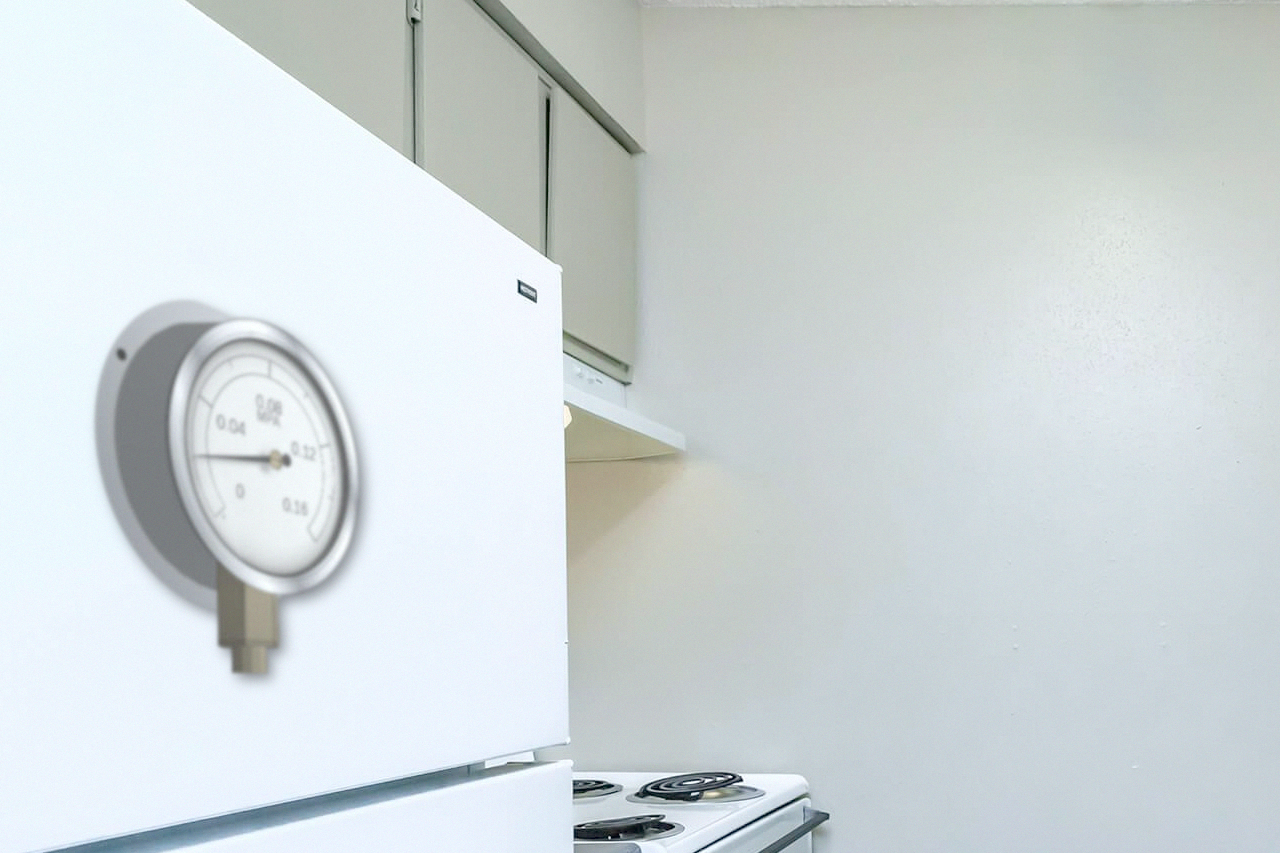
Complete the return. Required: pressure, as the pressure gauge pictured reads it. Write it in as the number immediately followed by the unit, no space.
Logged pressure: 0.02MPa
